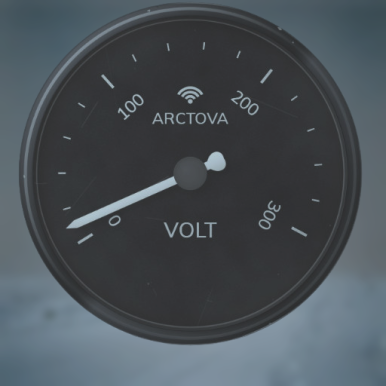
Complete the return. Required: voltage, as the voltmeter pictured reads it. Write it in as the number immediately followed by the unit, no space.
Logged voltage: 10V
